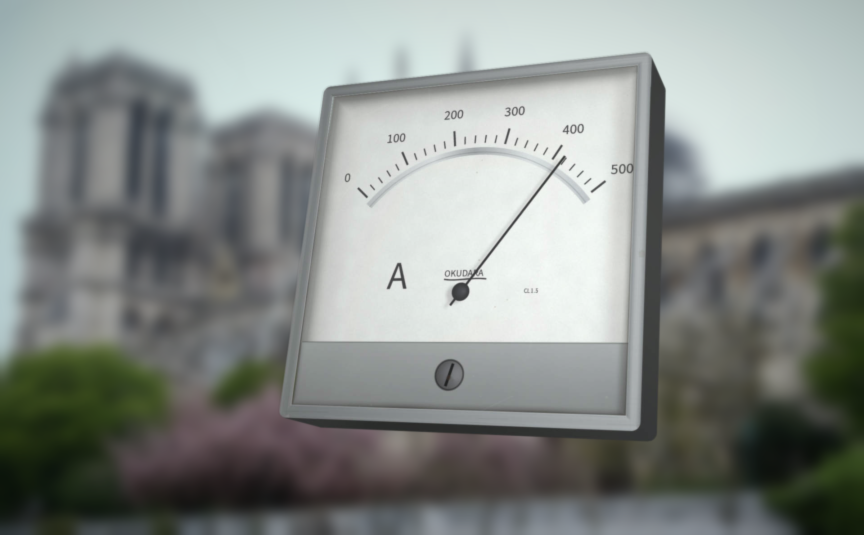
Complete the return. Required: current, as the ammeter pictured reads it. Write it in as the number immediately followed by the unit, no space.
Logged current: 420A
